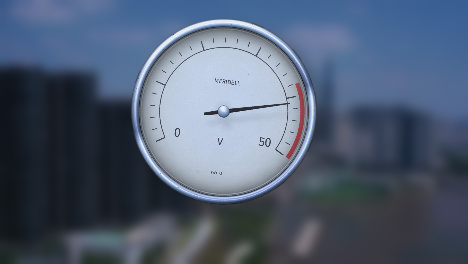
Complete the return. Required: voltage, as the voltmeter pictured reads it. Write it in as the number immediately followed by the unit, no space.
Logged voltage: 41V
